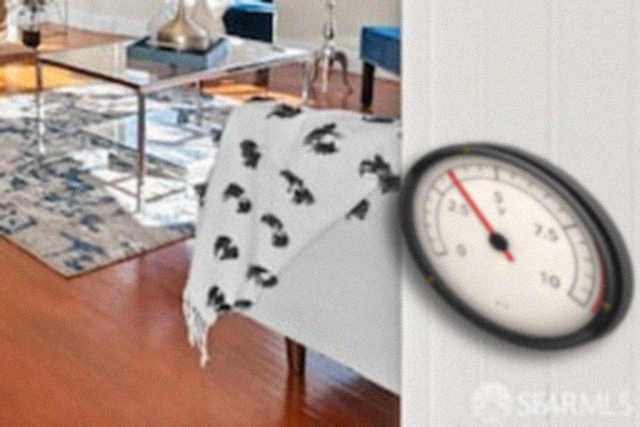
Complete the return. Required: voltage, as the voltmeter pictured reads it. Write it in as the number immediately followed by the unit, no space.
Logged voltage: 3.5V
